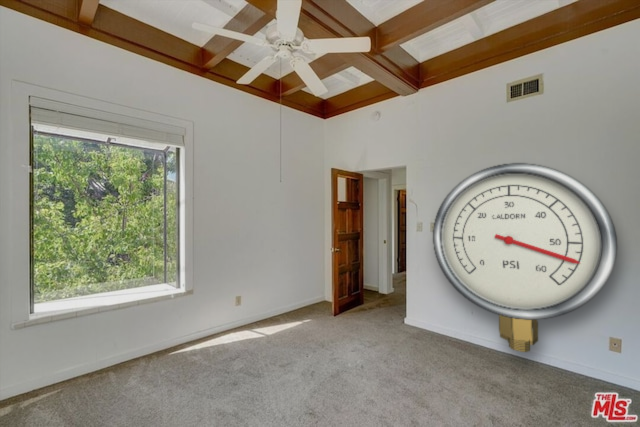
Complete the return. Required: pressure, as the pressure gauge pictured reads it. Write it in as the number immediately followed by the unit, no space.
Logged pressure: 54psi
